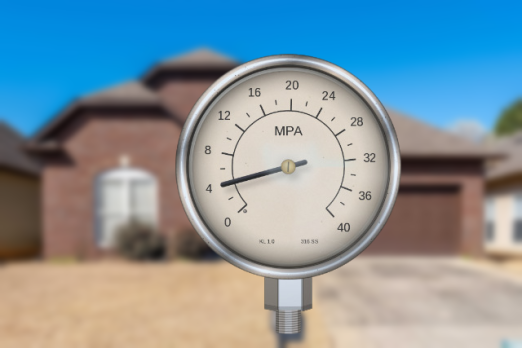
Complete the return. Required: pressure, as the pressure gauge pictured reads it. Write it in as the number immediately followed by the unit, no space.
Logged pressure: 4MPa
